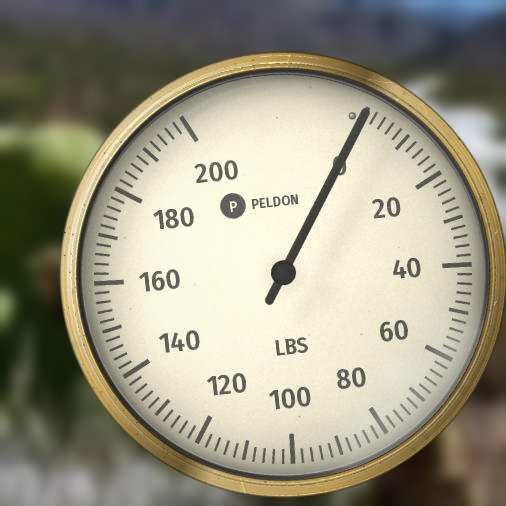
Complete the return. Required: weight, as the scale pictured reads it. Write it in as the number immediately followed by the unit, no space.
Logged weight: 0lb
